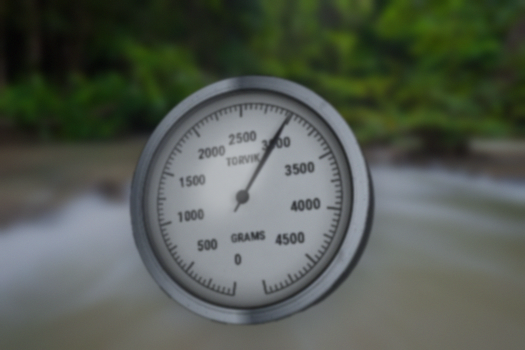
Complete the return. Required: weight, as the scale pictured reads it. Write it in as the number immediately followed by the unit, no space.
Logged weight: 3000g
